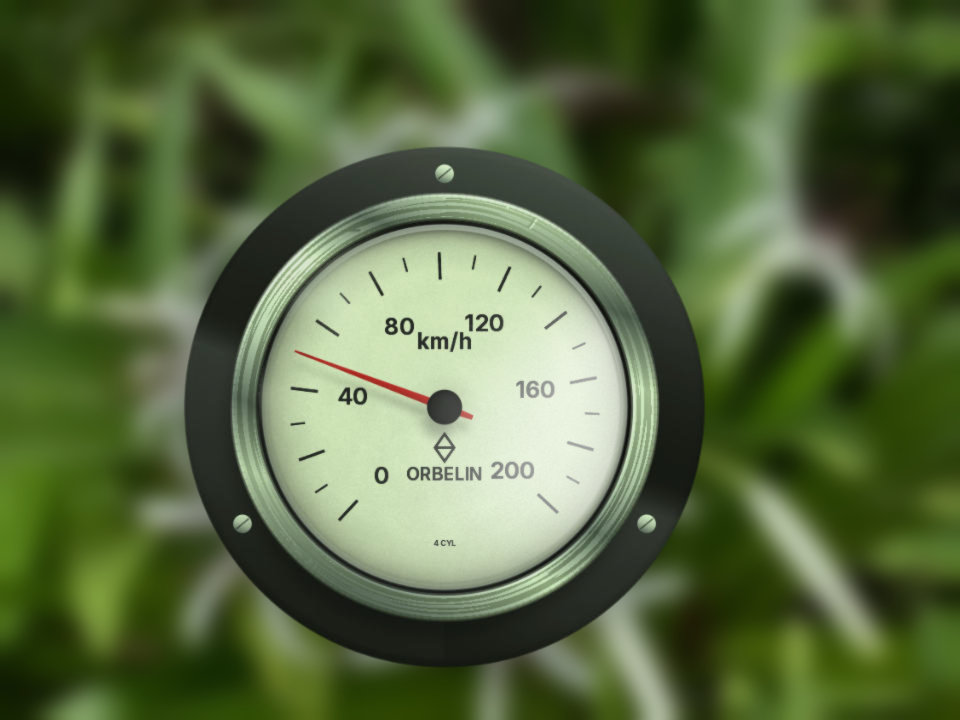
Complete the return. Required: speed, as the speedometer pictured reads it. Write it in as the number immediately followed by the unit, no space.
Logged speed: 50km/h
